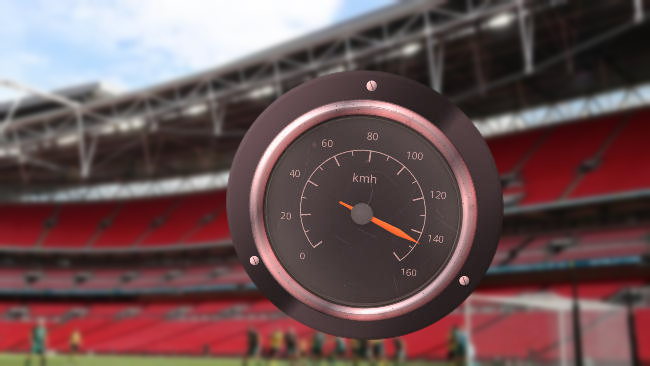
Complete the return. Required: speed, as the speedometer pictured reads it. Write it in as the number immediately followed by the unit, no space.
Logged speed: 145km/h
